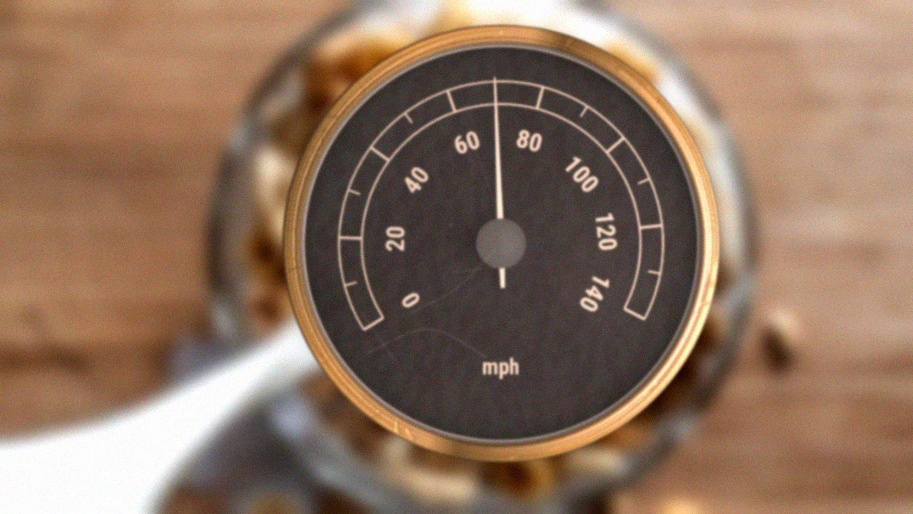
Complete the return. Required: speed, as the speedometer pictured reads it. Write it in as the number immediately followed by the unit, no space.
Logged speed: 70mph
